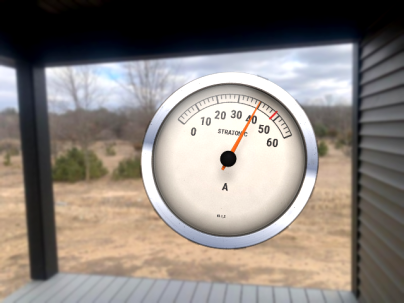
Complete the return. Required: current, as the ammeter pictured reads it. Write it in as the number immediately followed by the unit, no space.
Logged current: 40A
